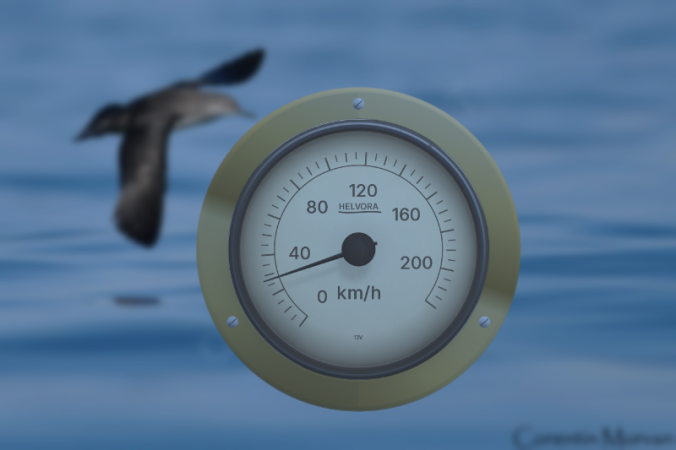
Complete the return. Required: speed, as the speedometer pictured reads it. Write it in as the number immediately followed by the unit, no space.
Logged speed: 27.5km/h
